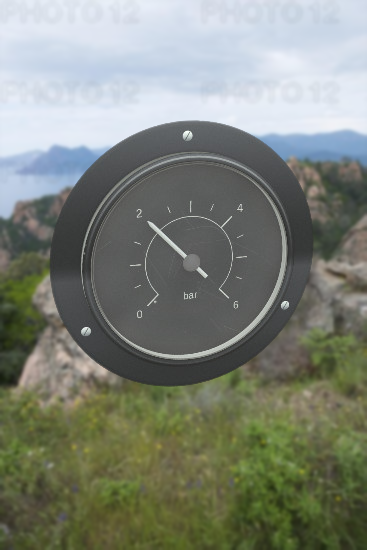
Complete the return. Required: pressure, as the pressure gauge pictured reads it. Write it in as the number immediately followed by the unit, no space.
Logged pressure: 2bar
